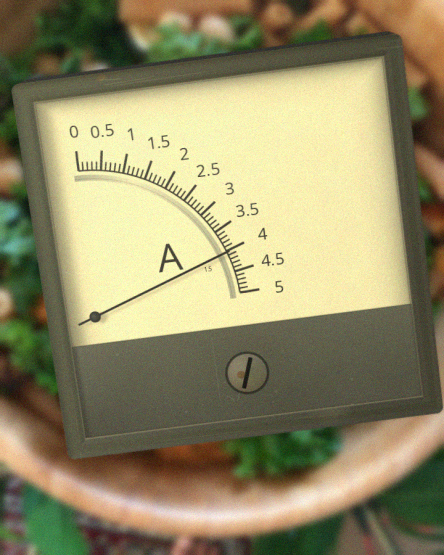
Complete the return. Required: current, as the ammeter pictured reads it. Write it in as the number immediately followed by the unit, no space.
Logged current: 4A
